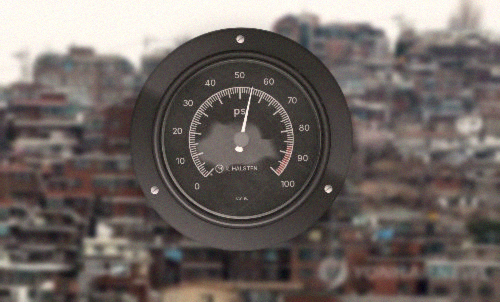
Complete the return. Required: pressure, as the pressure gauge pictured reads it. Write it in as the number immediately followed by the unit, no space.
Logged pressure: 55psi
